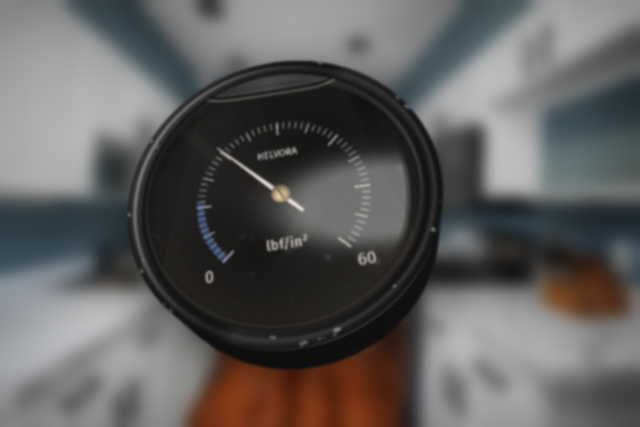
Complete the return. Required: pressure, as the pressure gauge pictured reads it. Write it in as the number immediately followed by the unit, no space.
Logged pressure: 20psi
